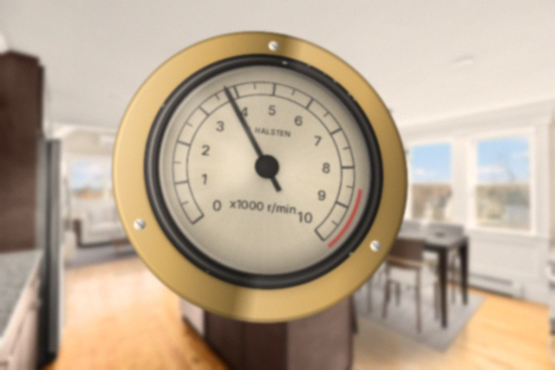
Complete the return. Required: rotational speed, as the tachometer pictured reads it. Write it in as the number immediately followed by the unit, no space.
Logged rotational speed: 3750rpm
